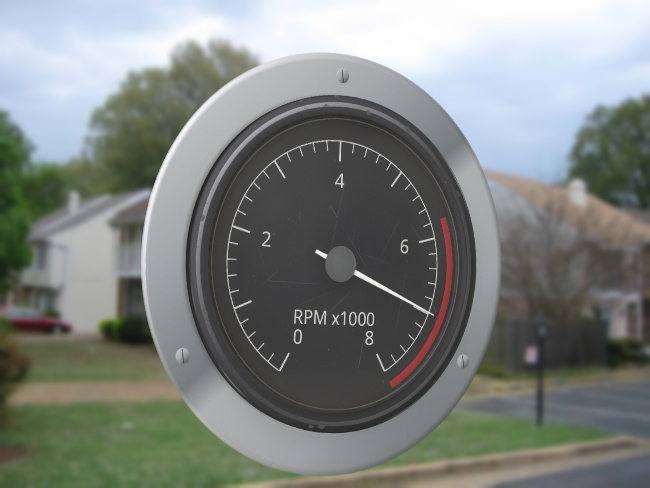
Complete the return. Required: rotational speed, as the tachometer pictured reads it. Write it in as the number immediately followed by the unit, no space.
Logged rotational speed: 7000rpm
